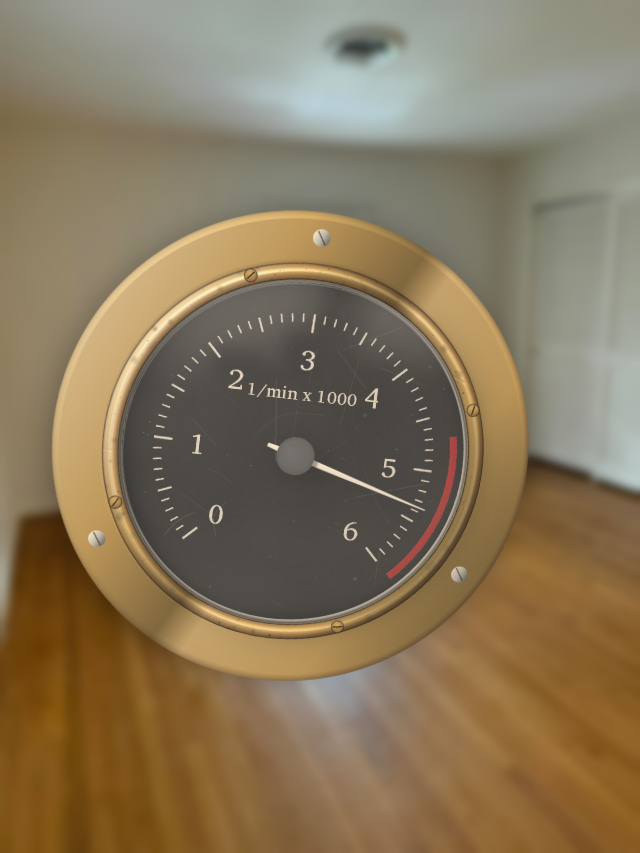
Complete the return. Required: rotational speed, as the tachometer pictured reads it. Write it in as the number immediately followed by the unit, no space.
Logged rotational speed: 5350rpm
